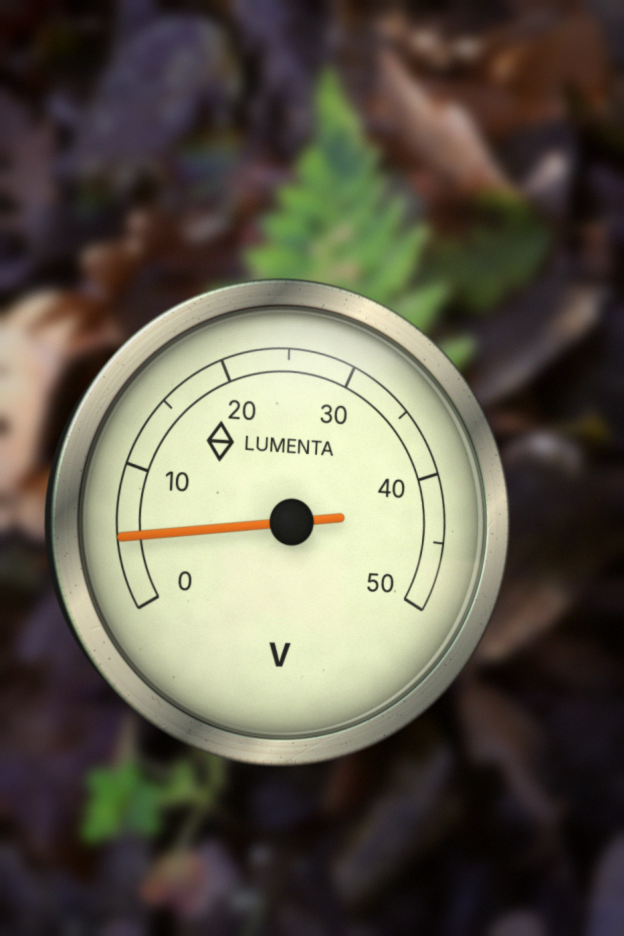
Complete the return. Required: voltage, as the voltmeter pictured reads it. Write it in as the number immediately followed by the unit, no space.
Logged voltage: 5V
